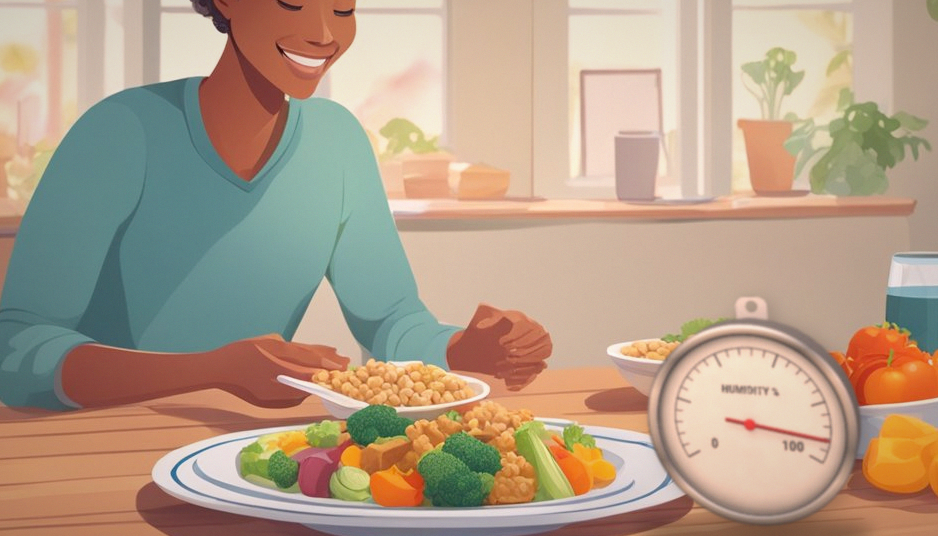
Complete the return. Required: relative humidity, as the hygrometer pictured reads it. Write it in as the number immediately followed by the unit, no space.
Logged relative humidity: 92%
